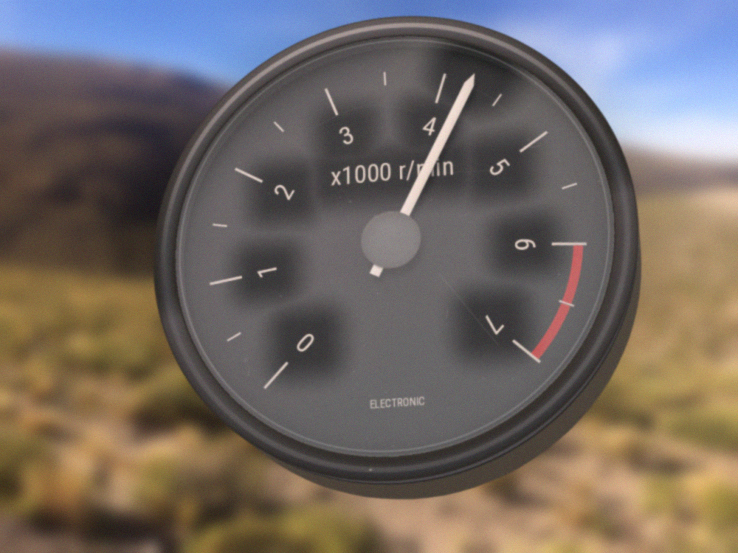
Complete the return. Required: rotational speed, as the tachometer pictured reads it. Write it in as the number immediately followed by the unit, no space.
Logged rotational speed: 4250rpm
